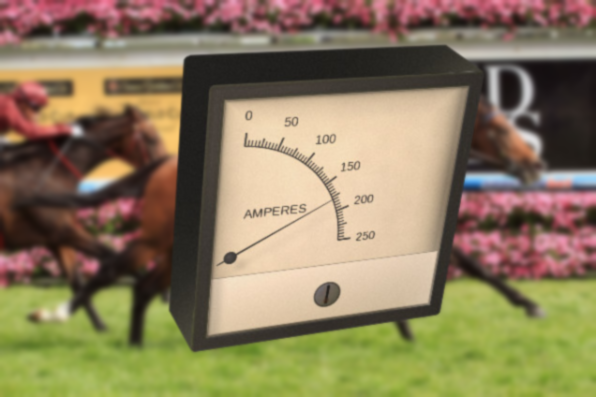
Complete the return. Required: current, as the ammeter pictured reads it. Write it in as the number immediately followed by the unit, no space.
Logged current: 175A
